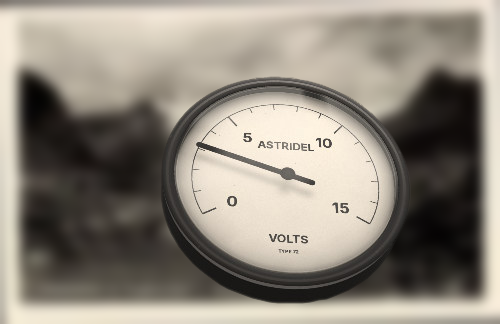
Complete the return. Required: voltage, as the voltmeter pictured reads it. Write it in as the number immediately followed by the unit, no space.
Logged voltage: 3V
